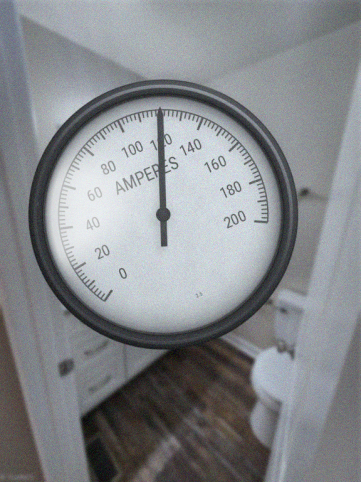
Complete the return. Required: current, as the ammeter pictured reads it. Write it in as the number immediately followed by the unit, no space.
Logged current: 120A
